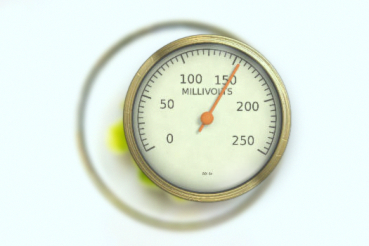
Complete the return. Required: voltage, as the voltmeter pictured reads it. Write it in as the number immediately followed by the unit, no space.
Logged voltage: 155mV
